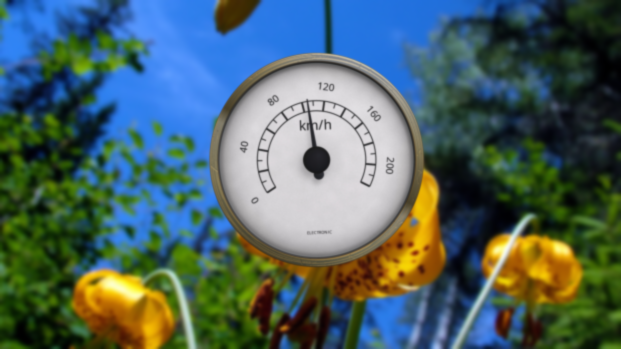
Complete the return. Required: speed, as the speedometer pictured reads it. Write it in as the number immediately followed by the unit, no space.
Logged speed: 105km/h
